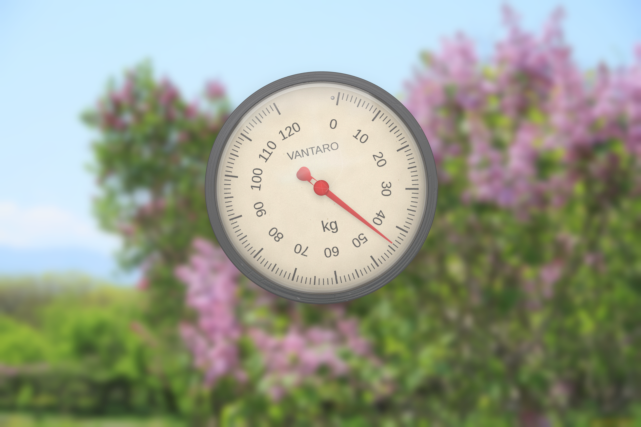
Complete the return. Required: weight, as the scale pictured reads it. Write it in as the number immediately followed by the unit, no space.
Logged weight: 44kg
